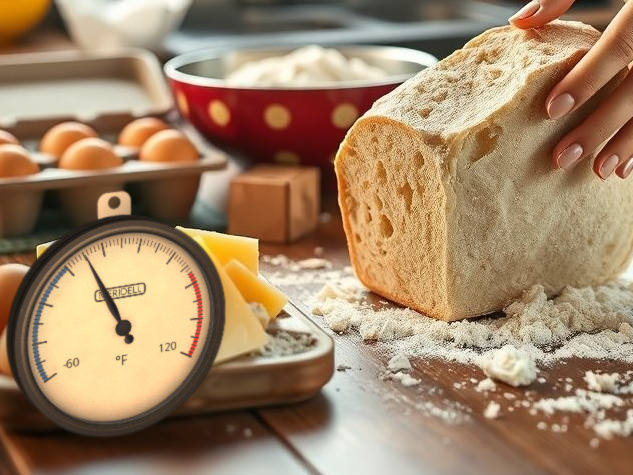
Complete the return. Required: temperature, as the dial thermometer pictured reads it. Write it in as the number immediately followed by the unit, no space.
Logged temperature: 10°F
